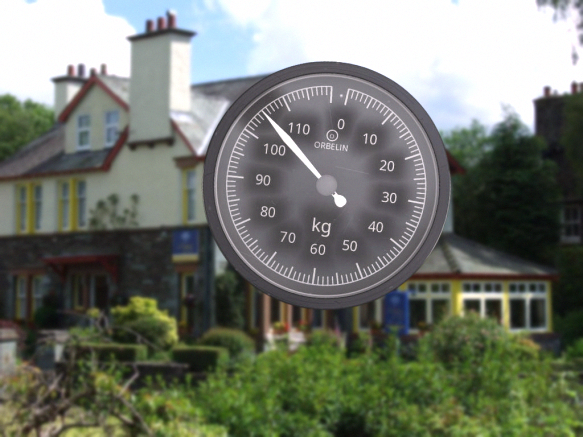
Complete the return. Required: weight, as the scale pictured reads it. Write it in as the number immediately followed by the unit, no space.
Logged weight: 105kg
